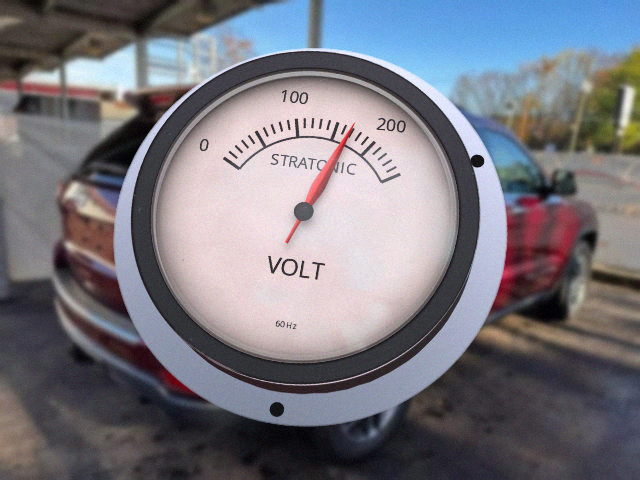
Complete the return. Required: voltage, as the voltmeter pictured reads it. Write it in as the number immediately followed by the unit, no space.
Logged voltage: 170V
